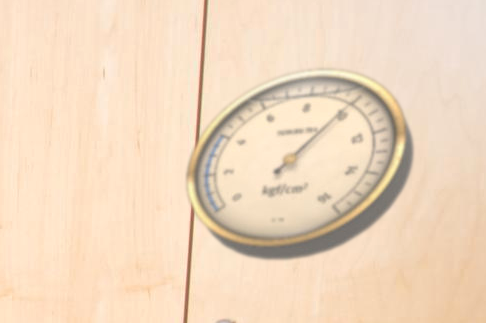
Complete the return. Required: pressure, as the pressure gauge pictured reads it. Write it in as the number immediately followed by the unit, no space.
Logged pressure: 10kg/cm²
